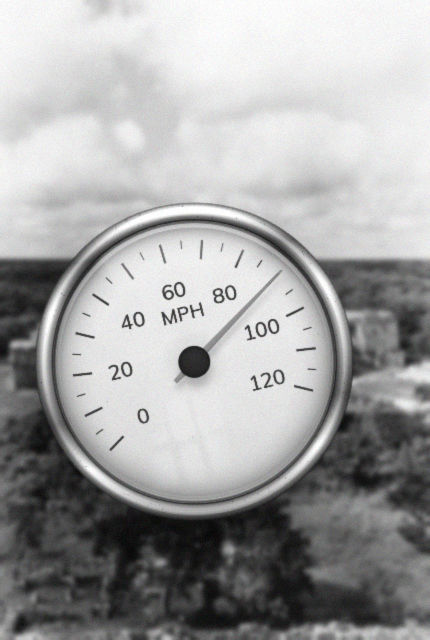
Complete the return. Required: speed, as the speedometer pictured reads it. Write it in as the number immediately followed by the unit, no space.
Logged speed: 90mph
